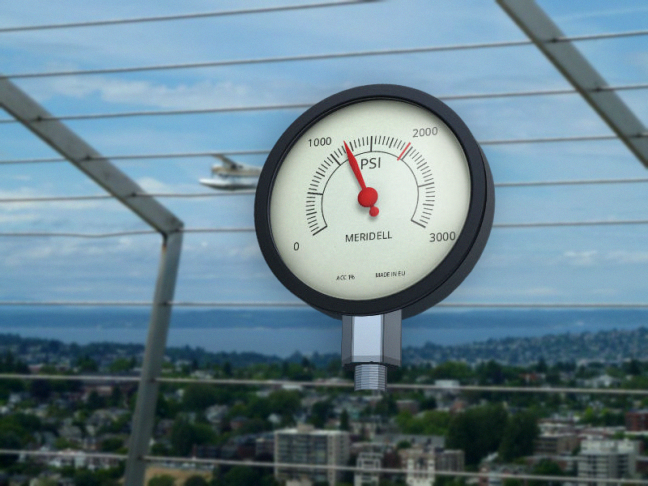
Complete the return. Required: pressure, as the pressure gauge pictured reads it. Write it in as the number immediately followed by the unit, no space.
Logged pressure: 1200psi
